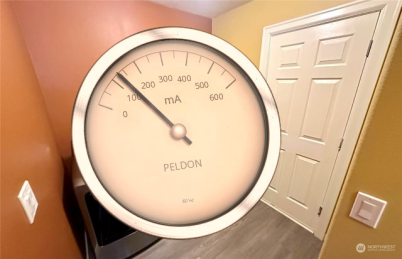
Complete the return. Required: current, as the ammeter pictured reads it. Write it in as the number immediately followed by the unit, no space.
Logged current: 125mA
